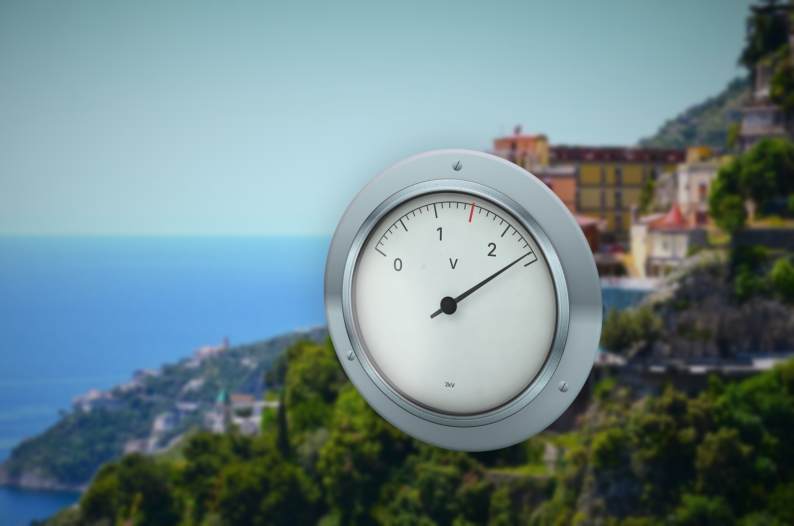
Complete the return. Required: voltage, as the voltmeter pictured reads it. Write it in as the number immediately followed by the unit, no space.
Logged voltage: 2.4V
